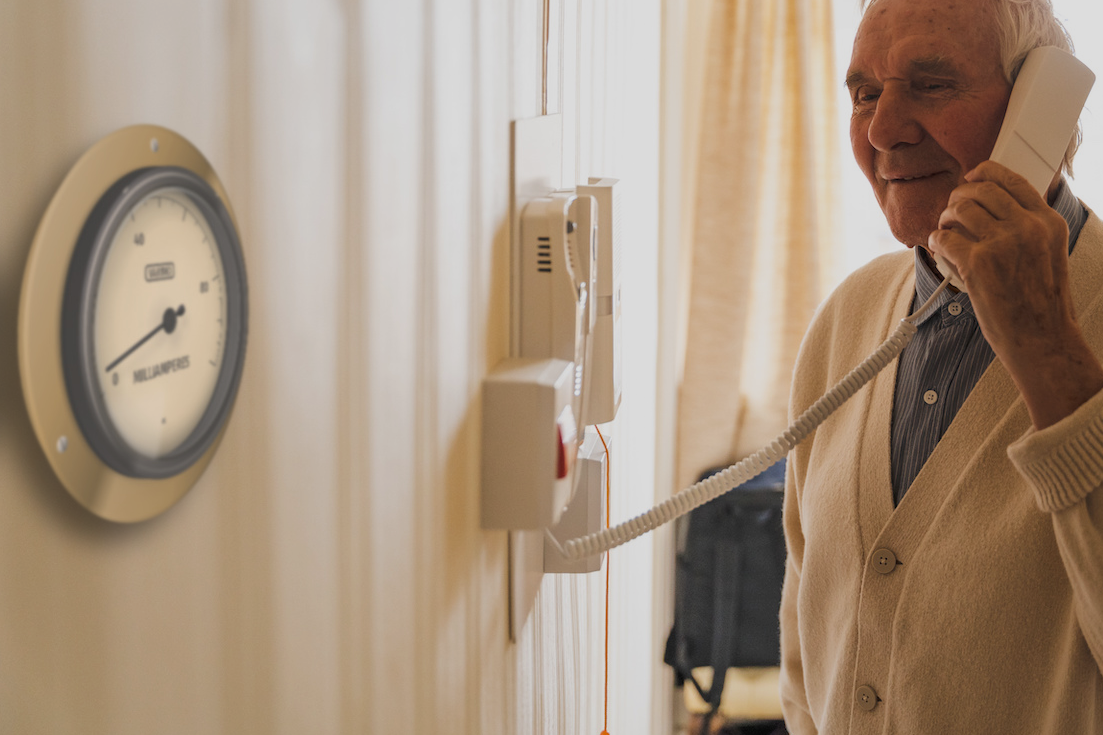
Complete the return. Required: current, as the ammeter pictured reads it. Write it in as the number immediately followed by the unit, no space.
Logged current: 5mA
